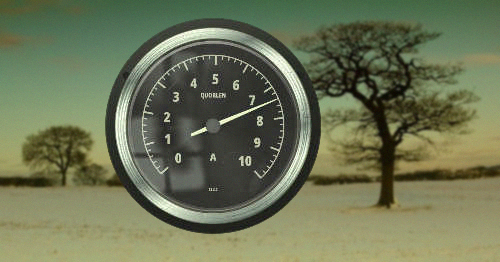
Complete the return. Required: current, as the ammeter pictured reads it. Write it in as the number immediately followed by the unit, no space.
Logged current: 7.4A
